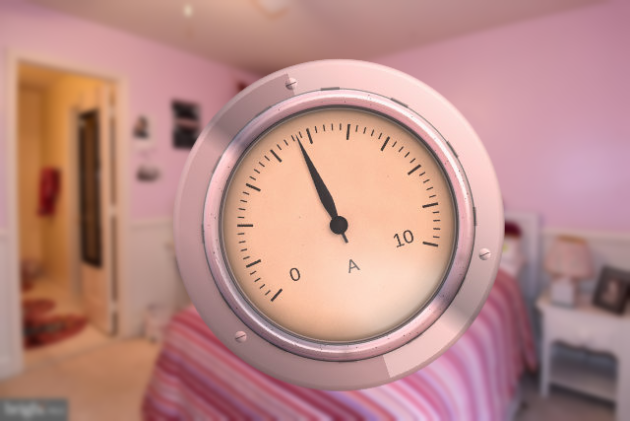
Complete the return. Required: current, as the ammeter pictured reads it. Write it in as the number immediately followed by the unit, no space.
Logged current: 4.7A
